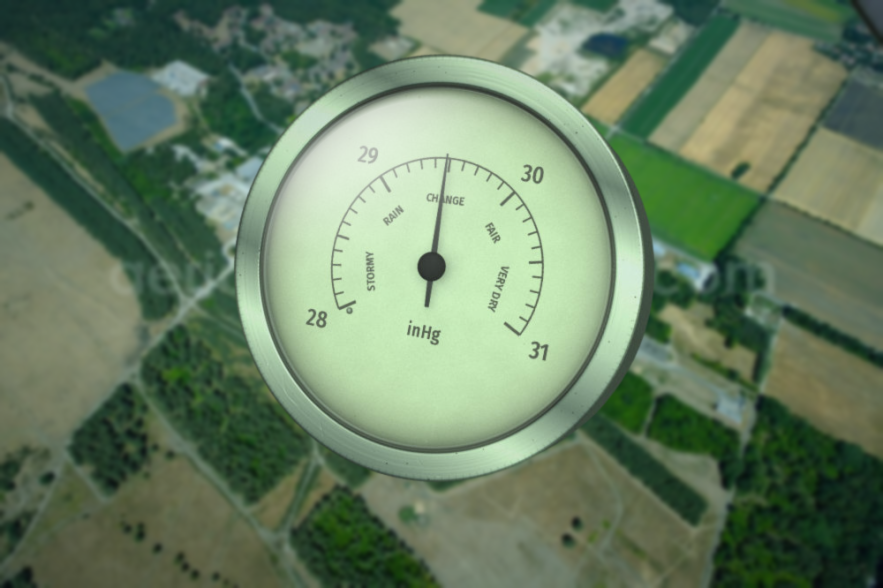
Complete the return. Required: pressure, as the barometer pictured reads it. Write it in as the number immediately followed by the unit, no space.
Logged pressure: 29.5inHg
